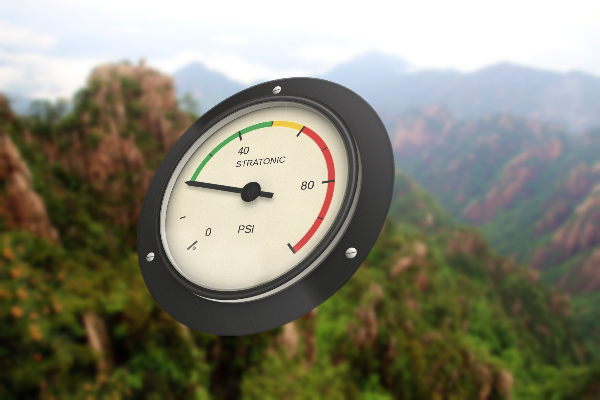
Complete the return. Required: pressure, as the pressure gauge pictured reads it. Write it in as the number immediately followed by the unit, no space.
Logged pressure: 20psi
